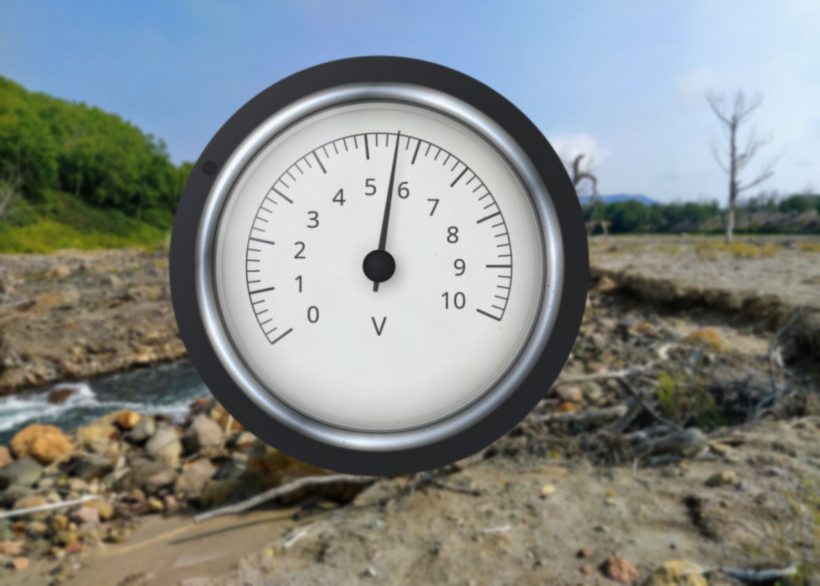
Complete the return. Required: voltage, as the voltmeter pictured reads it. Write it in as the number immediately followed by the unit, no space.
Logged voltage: 5.6V
